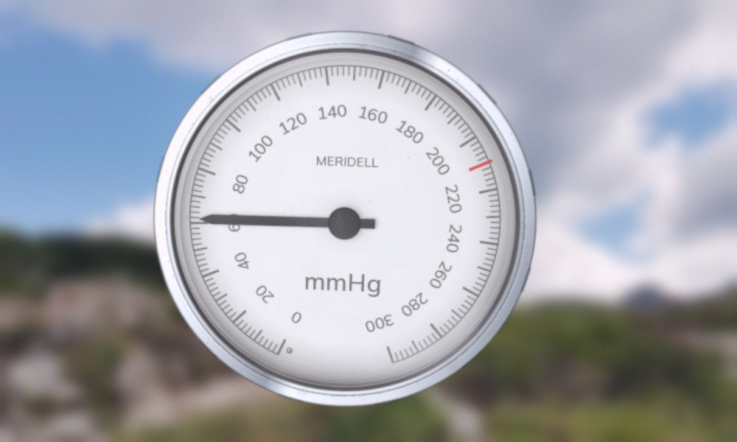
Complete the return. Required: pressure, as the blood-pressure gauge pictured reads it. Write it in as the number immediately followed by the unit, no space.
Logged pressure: 62mmHg
